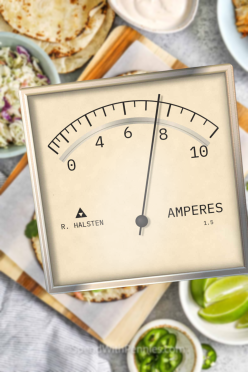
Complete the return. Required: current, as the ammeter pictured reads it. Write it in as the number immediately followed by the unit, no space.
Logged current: 7.5A
